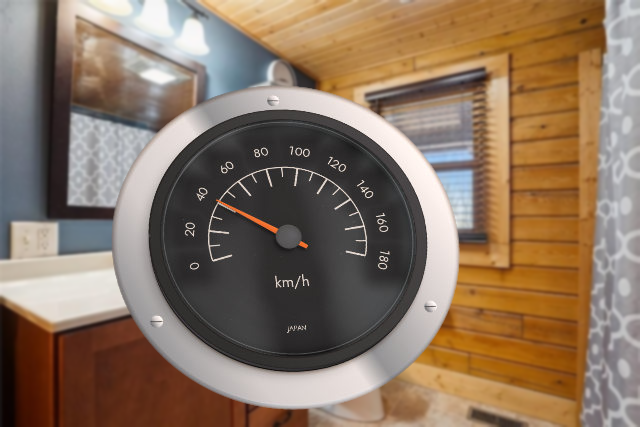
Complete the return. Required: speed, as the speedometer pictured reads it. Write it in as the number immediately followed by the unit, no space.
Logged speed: 40km/h
